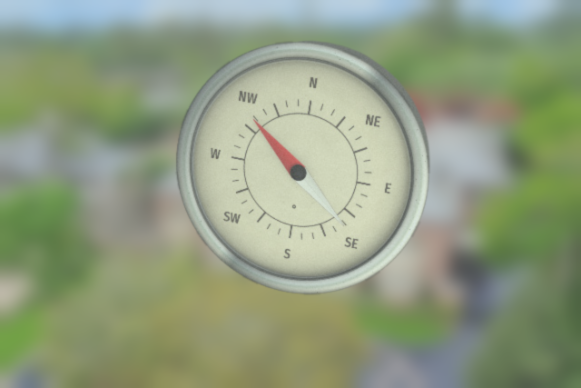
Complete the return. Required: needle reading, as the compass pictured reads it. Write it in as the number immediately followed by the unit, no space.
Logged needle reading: 310°
